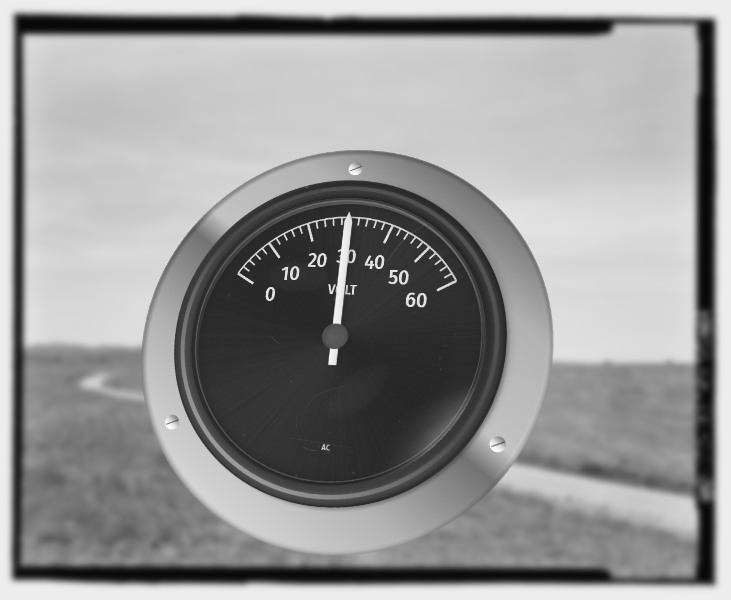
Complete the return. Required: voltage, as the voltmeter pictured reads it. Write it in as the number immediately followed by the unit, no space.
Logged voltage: 30V
